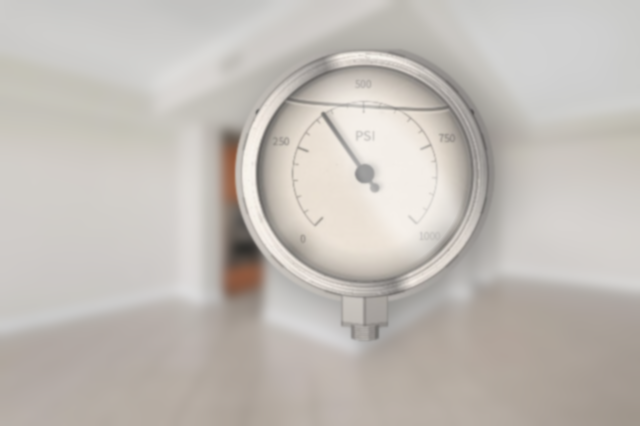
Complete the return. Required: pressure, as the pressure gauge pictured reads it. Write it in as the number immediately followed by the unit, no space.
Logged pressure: 375psi
